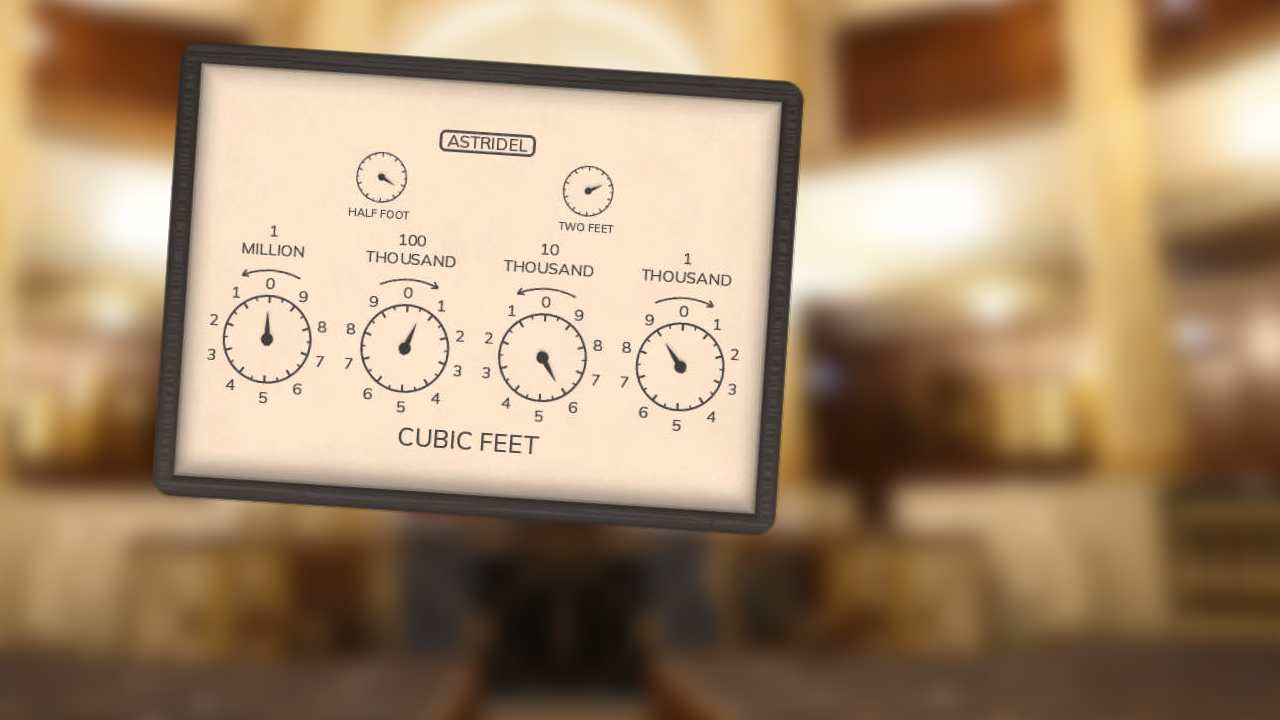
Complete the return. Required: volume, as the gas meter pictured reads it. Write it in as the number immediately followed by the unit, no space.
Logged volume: 5900ft³
